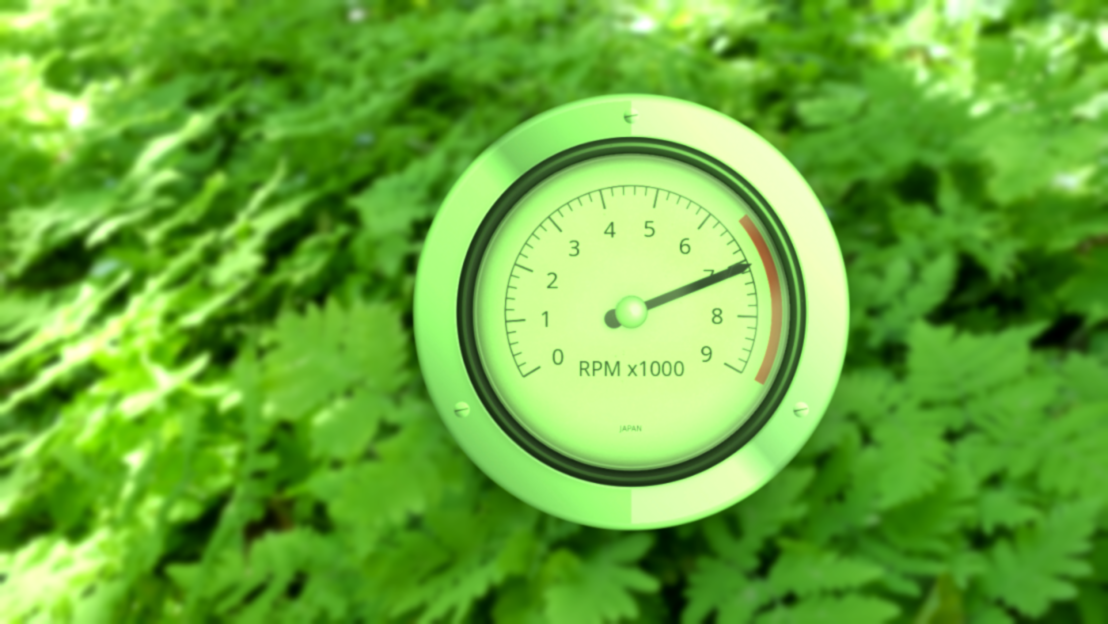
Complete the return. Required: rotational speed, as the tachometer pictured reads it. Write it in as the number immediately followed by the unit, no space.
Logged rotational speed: 7100rpm
